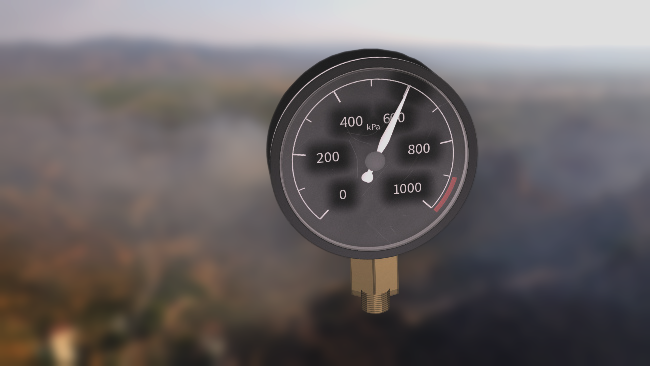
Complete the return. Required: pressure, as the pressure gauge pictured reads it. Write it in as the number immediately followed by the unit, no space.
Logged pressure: 600kPa
